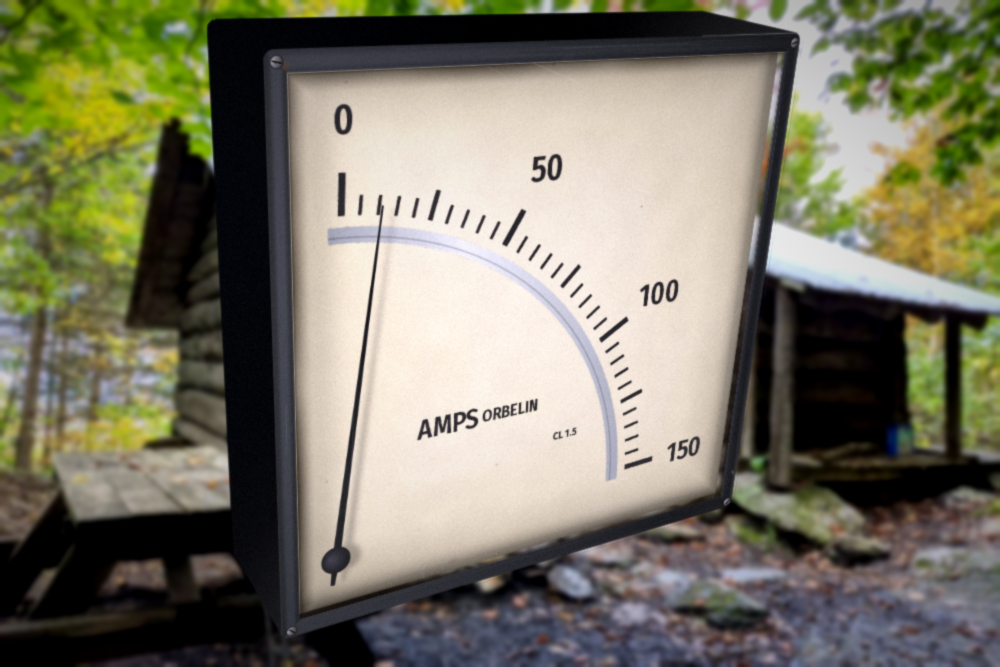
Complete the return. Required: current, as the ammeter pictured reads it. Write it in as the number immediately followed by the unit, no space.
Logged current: 10A
